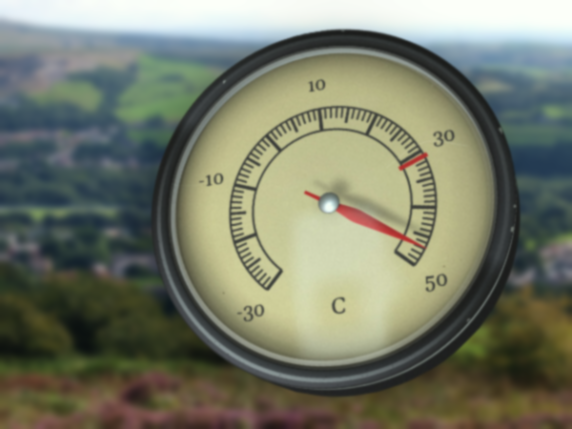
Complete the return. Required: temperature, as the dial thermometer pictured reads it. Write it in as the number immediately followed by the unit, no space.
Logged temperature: 47°C
